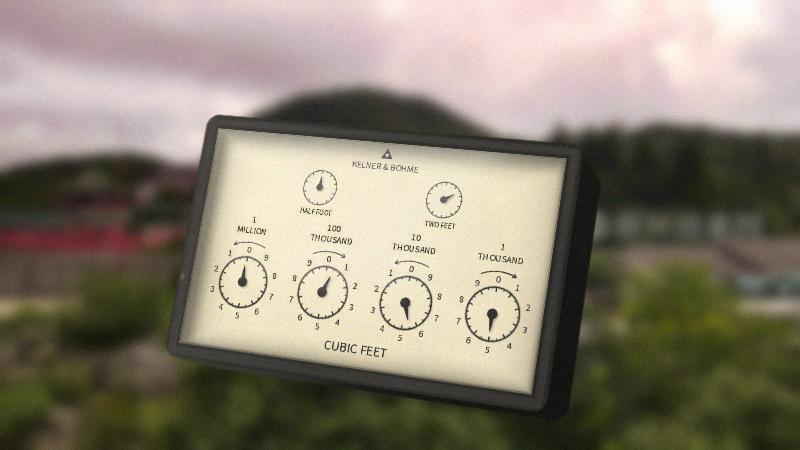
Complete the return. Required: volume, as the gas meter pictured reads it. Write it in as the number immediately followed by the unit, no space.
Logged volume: 5500ft³
